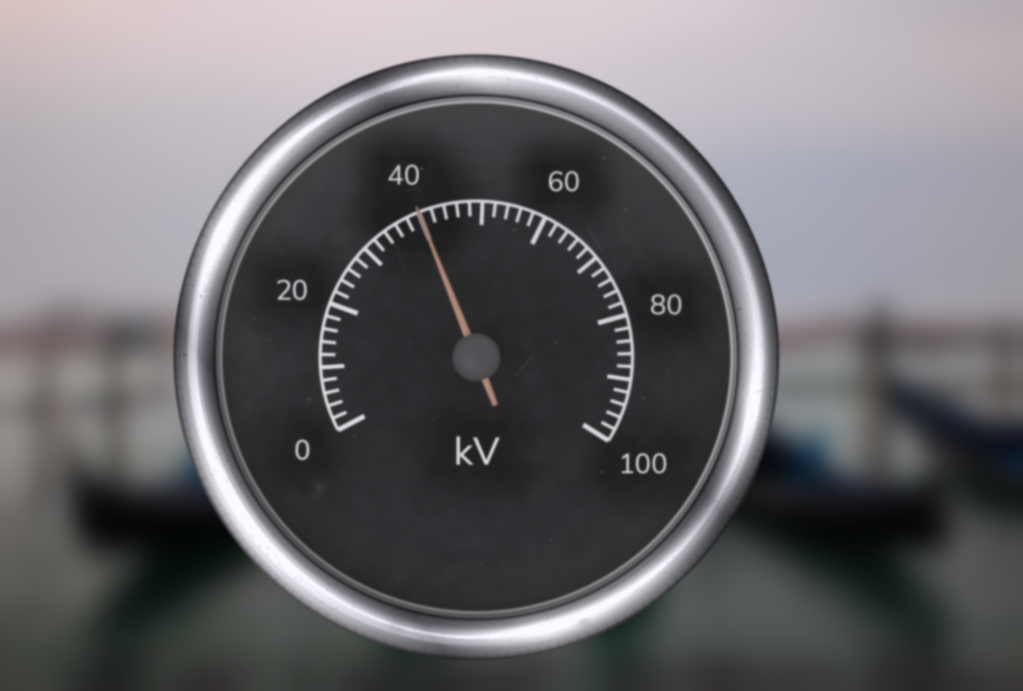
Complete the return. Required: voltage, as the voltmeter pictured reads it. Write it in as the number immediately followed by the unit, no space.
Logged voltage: 40kV
